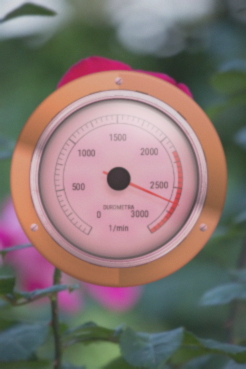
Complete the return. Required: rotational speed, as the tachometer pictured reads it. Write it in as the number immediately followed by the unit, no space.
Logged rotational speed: 2650rpm
